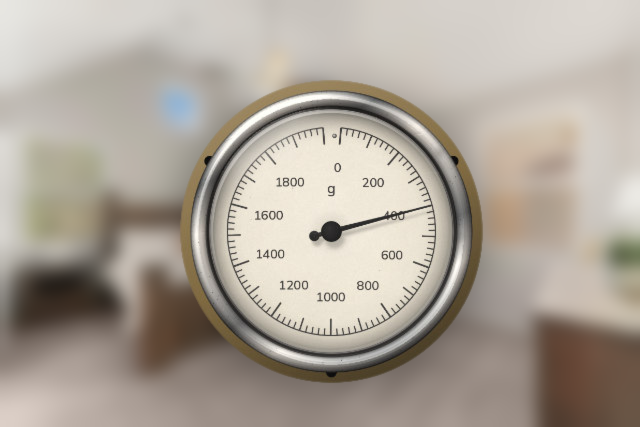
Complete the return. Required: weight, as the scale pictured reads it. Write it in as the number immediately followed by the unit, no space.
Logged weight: 400g
